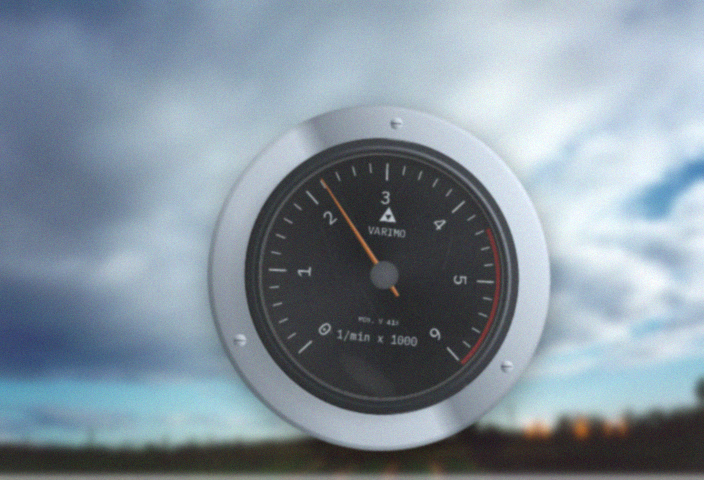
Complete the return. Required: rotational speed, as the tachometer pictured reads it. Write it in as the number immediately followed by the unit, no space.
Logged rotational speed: 2200rpm
